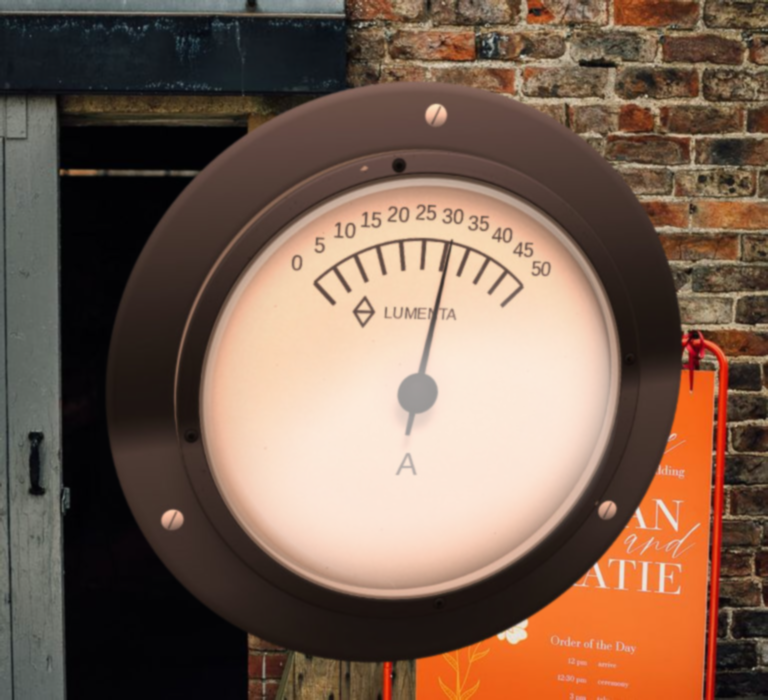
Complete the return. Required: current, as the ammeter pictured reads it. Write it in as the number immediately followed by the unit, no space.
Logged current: 30A
